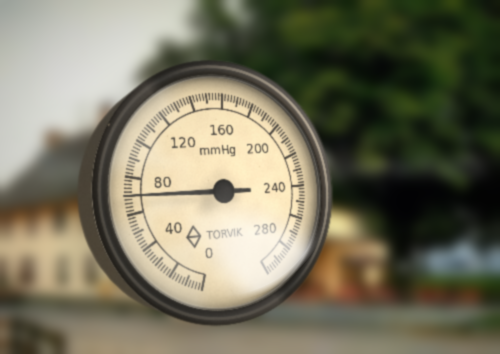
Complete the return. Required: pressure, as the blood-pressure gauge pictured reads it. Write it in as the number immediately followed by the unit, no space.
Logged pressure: 70mmHg
